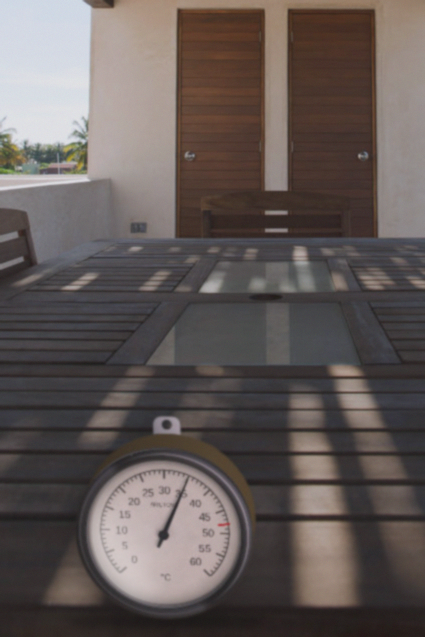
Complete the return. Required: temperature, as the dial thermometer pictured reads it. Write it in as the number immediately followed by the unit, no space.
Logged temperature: 35°C
